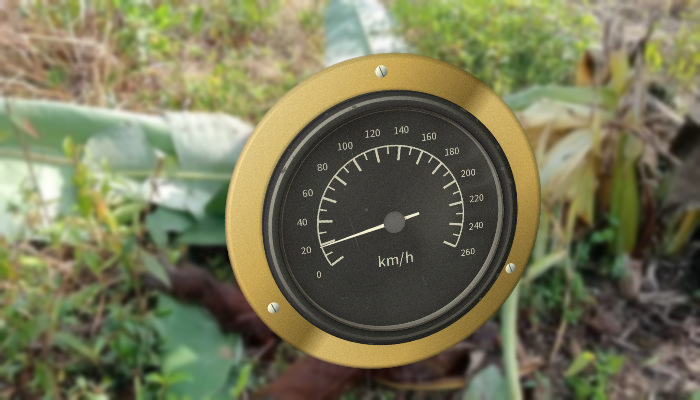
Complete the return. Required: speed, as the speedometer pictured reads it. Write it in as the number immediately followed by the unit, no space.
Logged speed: 20km/h
